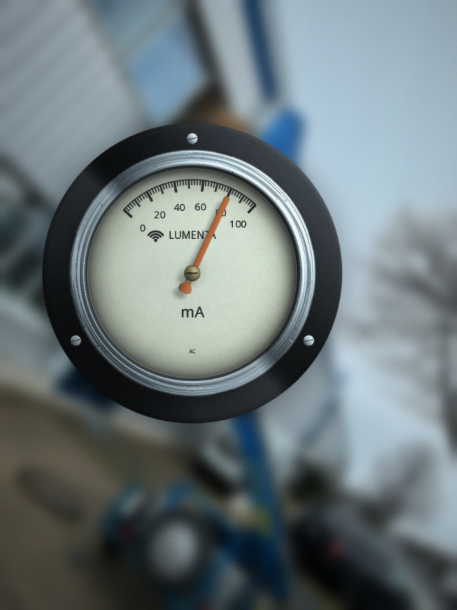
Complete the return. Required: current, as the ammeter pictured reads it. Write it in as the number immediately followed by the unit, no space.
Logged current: 80mA
